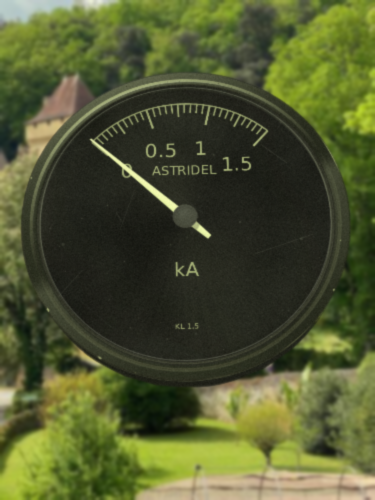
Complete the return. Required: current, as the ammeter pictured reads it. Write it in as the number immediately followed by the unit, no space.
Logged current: 0kA
